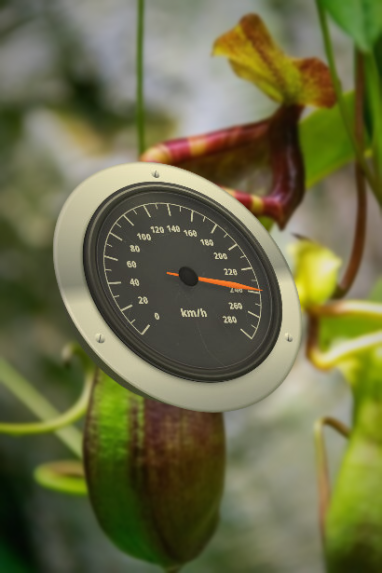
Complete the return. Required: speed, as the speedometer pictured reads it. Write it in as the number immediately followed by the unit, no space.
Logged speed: 240km/h
